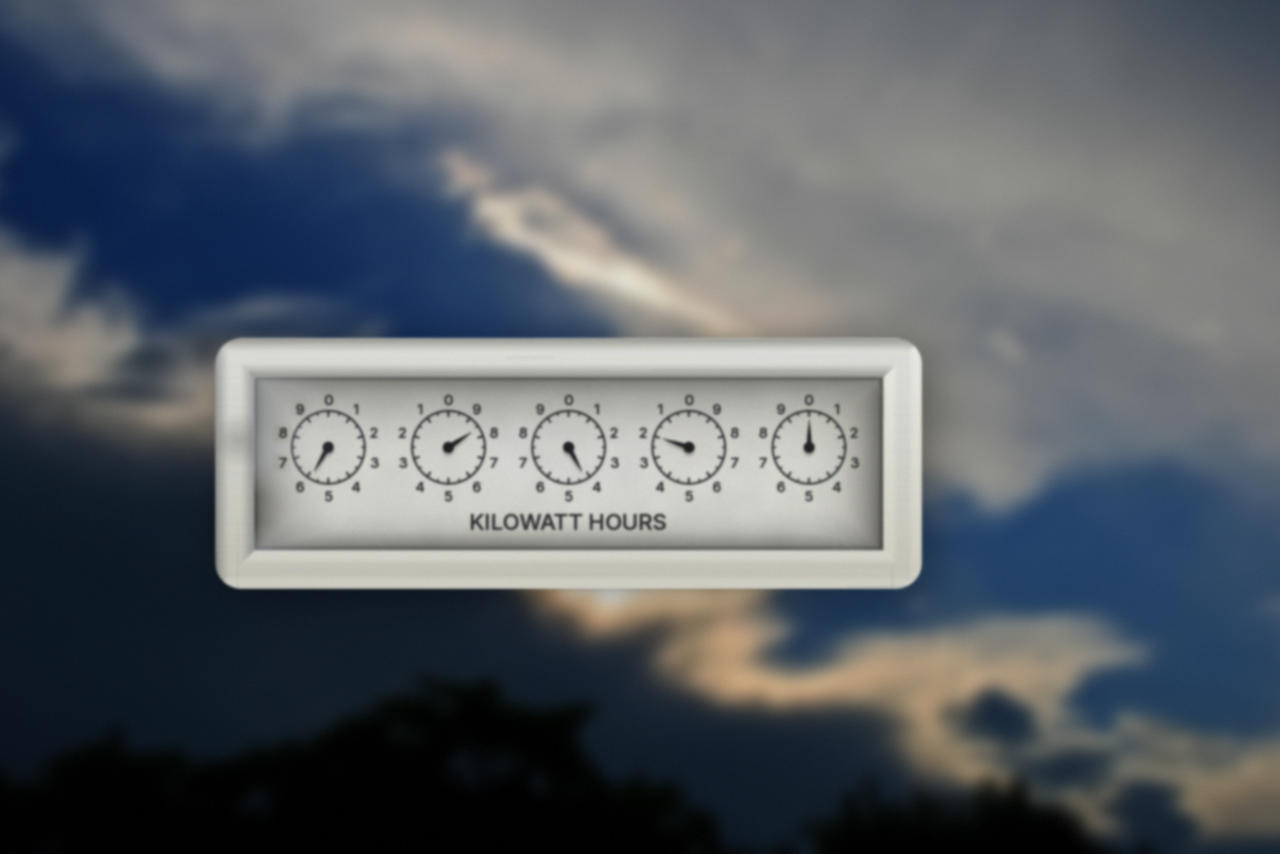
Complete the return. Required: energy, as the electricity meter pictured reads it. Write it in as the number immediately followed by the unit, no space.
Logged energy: 58420kWh
